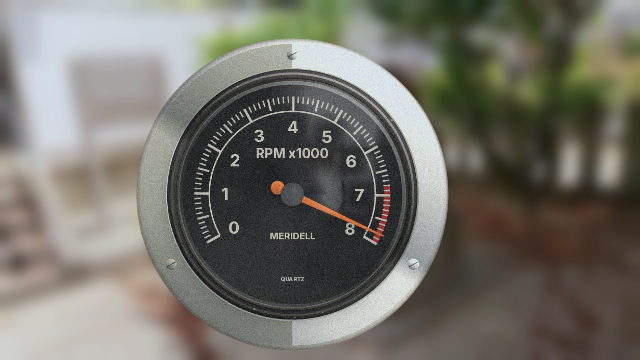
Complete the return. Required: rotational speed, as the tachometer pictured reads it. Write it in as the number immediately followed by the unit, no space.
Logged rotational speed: 7800rpm
